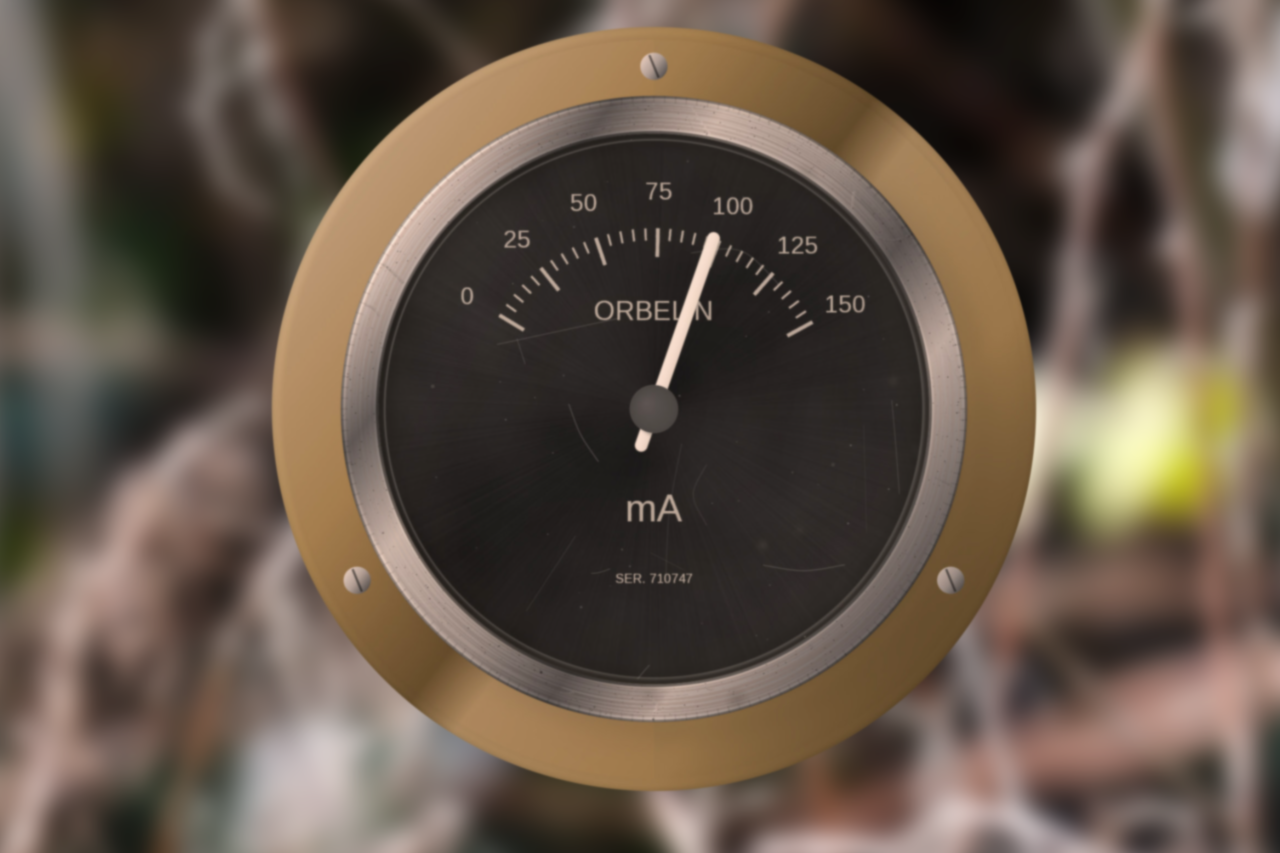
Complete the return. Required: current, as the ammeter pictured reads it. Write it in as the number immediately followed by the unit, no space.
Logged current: 97.5mA
